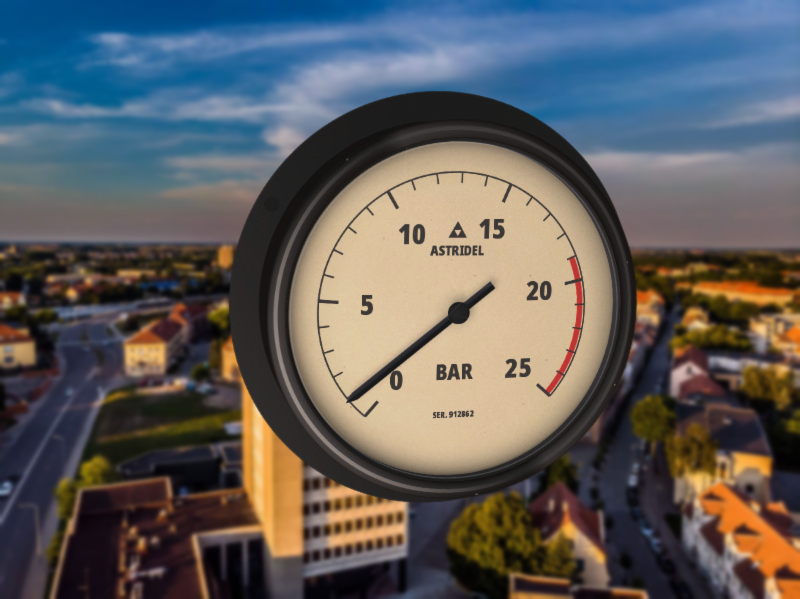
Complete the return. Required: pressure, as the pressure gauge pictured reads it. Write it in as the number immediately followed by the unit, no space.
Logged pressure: 1bar
